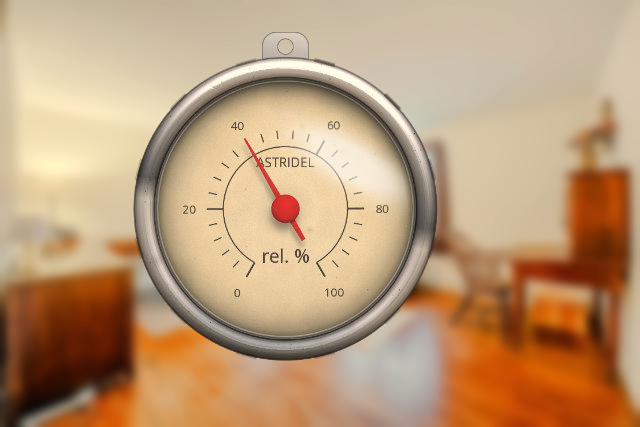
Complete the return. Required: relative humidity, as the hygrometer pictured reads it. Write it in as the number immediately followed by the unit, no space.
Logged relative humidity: 40%
